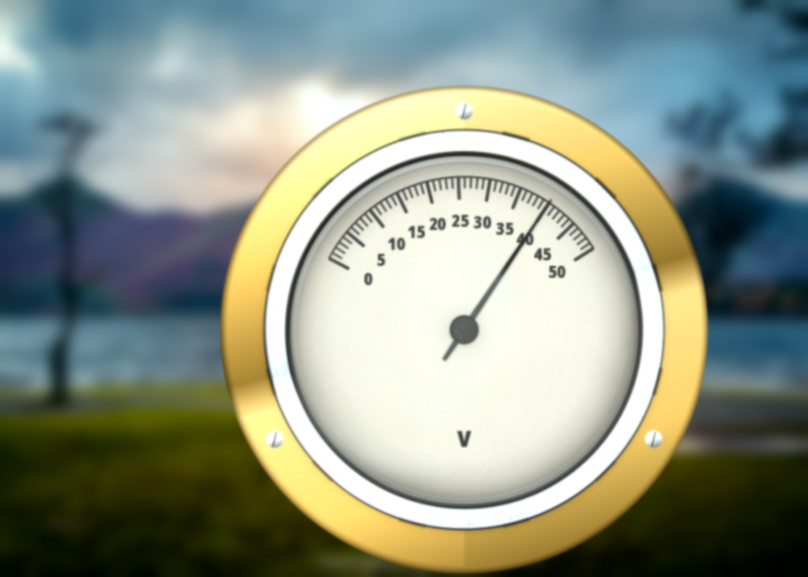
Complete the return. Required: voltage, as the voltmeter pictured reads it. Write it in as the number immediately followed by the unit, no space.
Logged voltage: 40V
